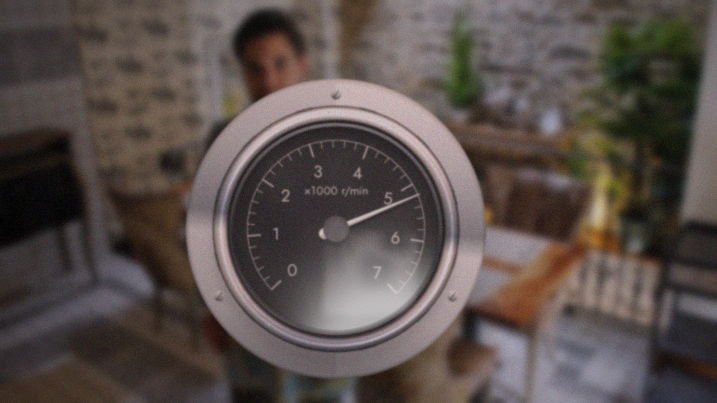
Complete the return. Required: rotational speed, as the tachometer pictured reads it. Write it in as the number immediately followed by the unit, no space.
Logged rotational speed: 5200rpm
